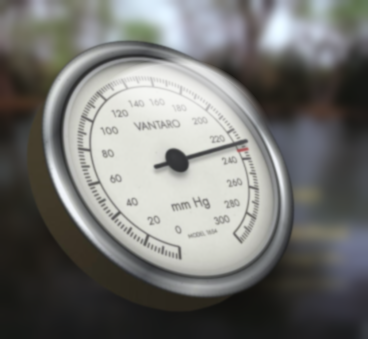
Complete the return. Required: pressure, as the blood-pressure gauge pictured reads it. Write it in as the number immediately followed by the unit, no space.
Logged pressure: 230mmHg
